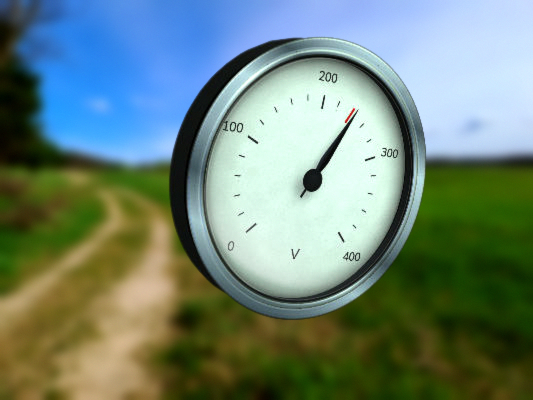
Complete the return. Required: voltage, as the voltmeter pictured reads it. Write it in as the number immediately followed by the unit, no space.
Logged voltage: 240V
